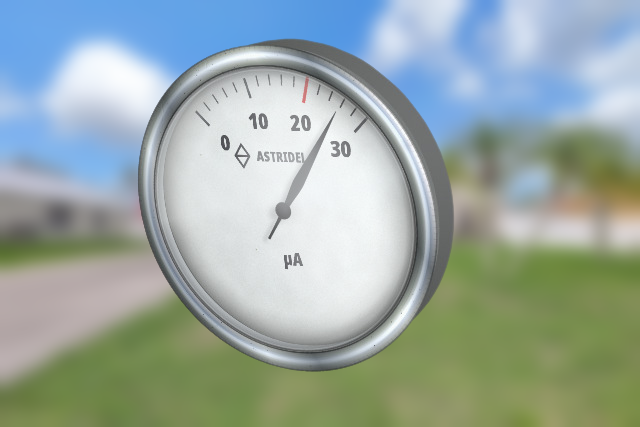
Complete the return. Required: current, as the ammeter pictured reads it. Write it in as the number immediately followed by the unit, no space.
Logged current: 26µA
